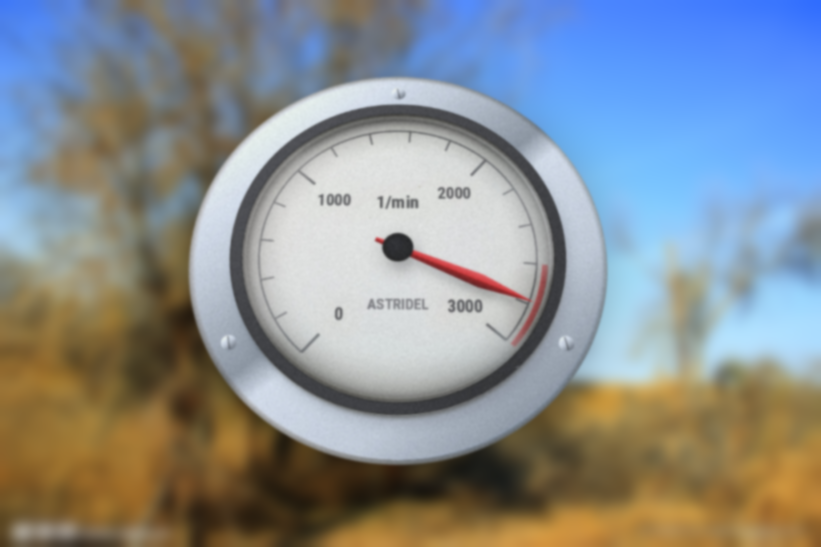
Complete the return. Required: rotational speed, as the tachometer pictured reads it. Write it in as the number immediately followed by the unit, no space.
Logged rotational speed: 2800rpm
